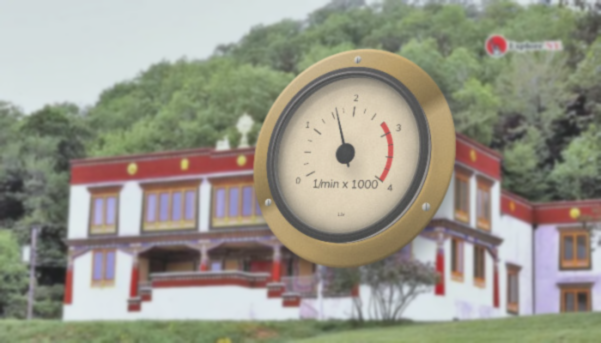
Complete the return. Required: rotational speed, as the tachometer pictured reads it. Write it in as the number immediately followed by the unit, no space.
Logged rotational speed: 1625rpm
